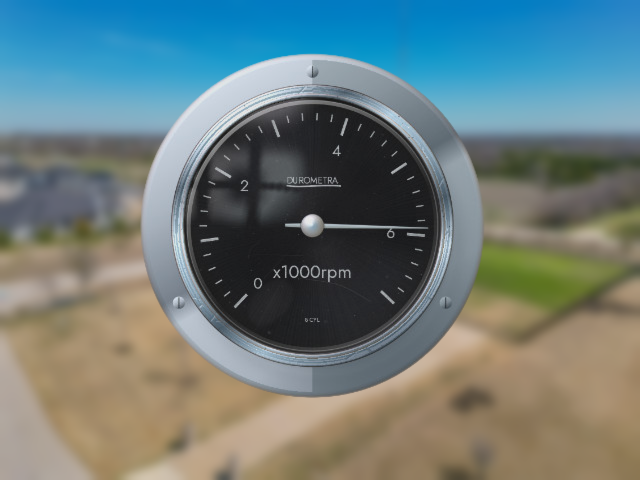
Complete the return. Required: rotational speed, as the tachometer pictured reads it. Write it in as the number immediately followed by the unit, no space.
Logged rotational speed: 5900rpm
